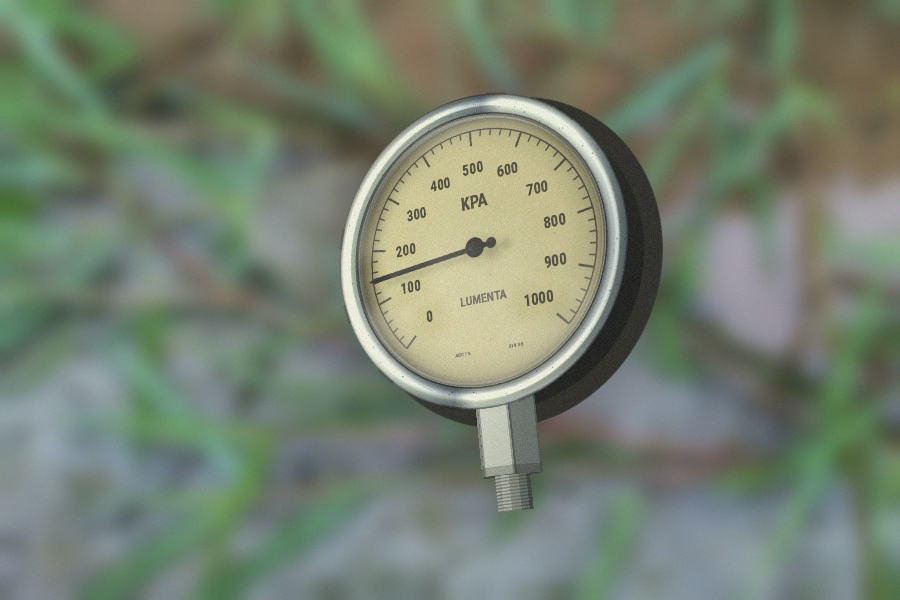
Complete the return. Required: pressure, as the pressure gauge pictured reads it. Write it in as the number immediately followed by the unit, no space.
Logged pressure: 140kPa
